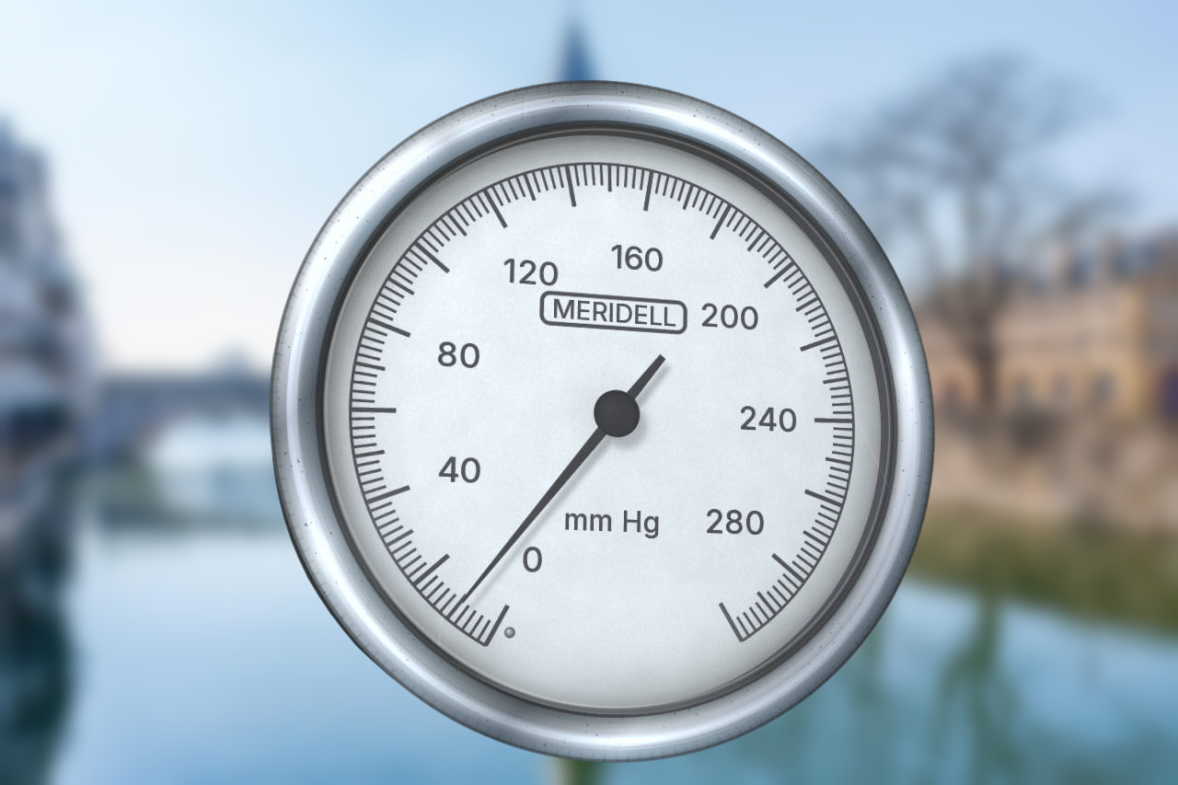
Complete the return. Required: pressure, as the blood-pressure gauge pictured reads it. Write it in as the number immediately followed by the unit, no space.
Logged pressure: 10mmHg
